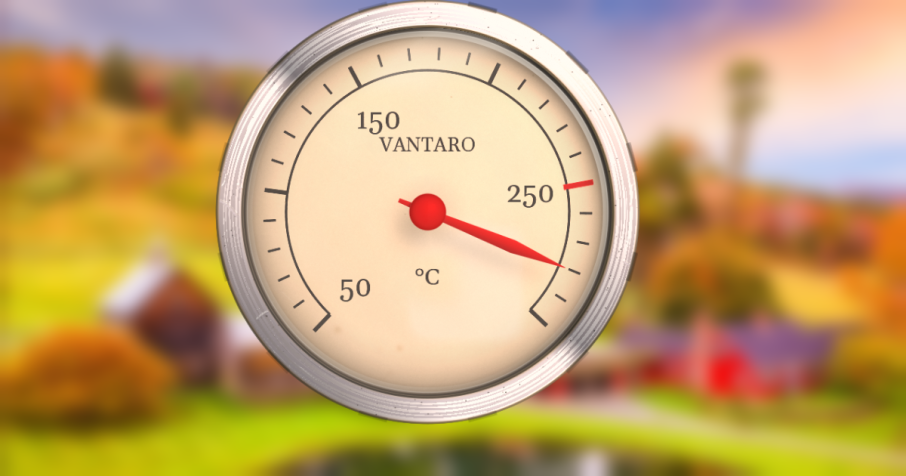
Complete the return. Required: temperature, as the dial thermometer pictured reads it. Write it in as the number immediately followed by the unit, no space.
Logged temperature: 280°C
